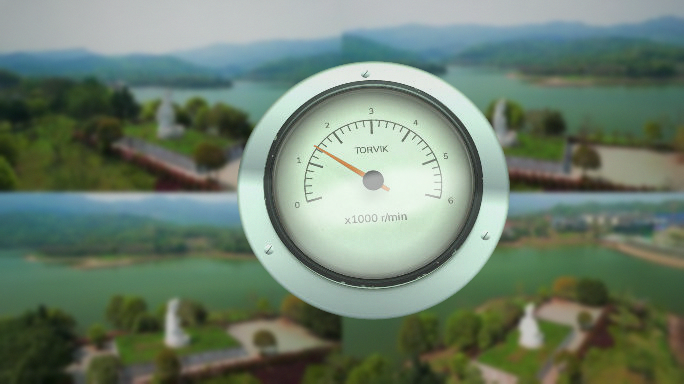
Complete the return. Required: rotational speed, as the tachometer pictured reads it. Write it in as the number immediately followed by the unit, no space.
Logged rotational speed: 1400rpm
